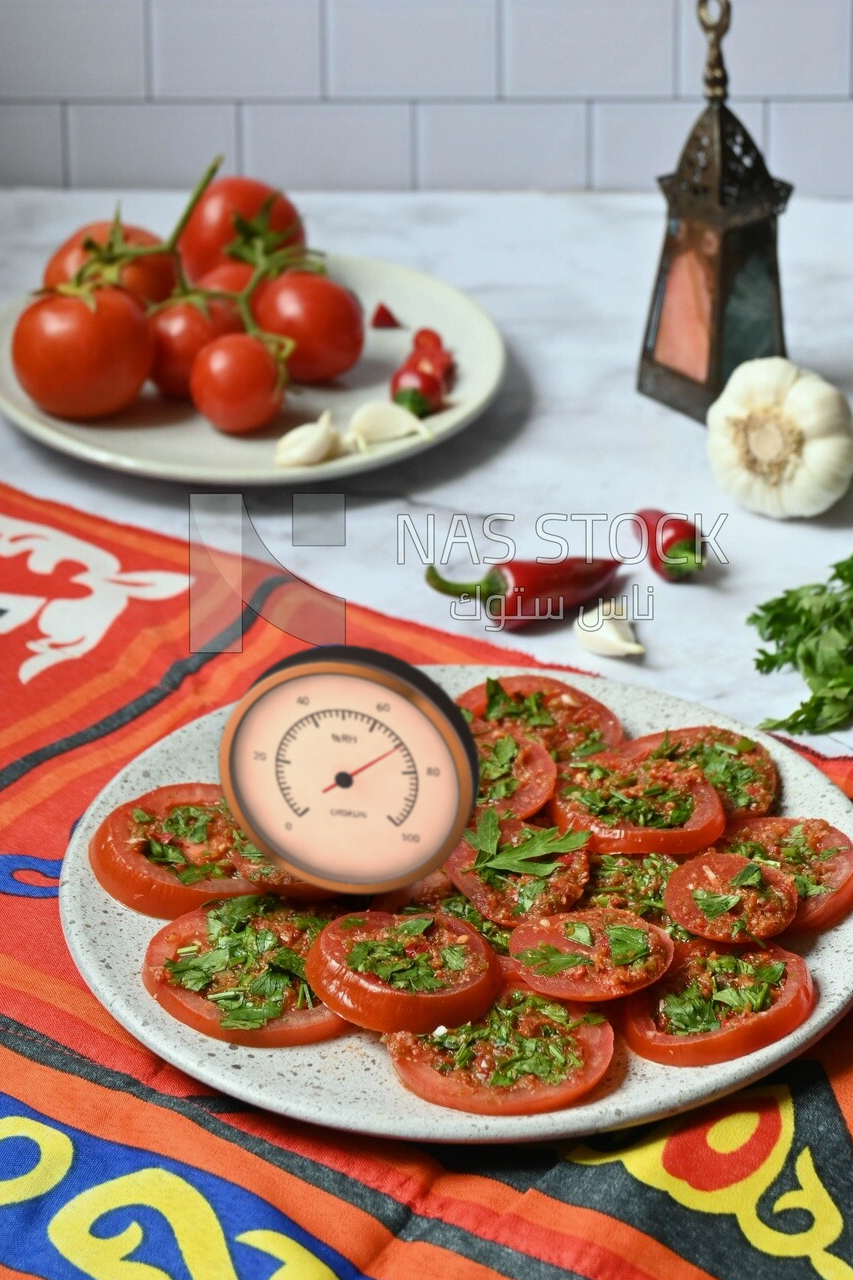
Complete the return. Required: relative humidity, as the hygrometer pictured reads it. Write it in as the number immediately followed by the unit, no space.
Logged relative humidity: 70%
